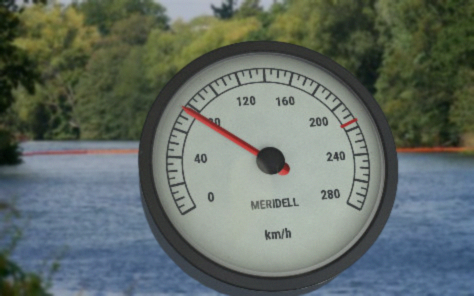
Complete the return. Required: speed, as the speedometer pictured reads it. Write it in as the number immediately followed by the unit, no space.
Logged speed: 75km/h
